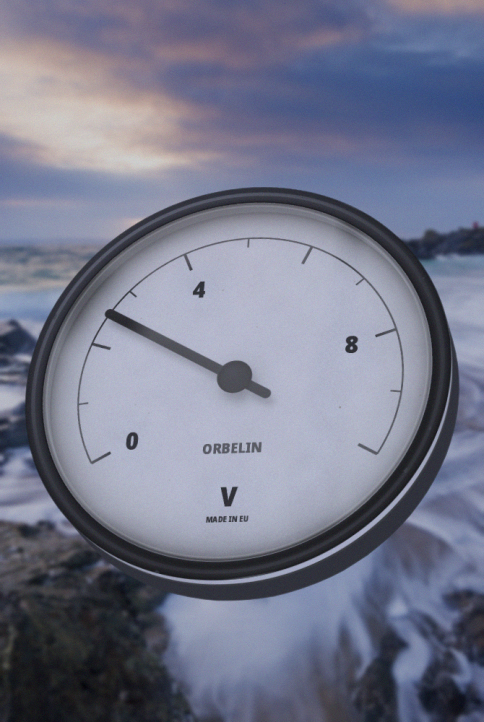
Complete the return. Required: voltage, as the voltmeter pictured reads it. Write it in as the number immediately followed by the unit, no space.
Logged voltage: 2.5V
